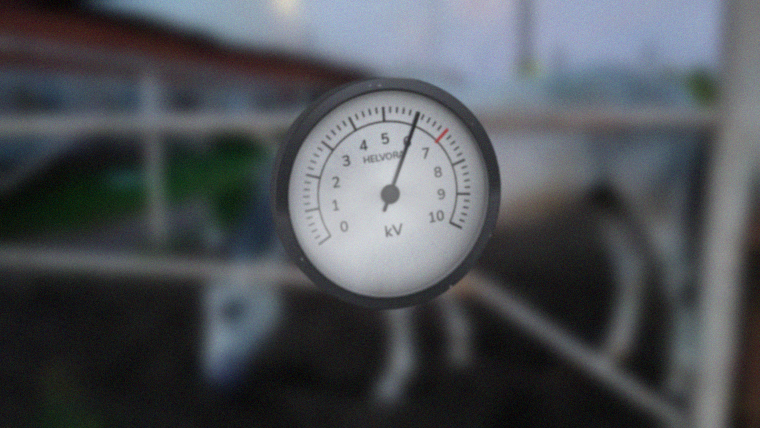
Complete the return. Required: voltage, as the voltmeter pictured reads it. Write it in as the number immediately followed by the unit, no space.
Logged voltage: 6kV
